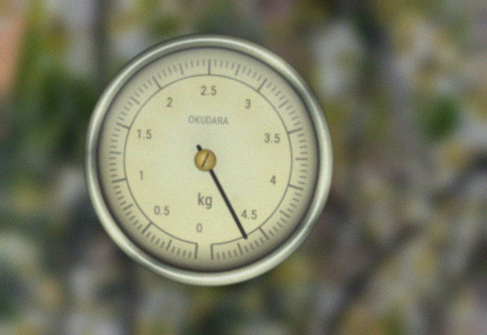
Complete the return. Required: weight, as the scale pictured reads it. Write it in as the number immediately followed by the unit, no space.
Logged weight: 4.65kg
